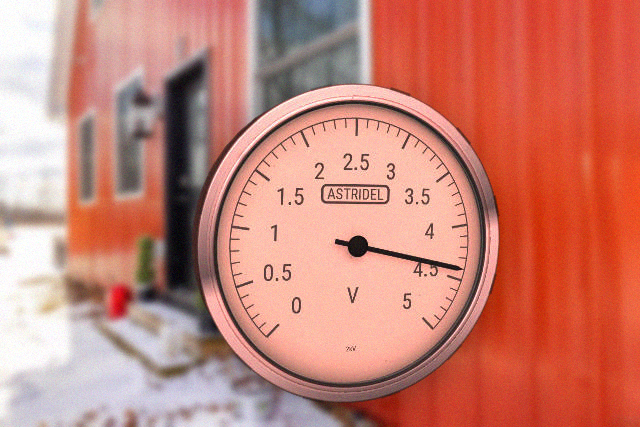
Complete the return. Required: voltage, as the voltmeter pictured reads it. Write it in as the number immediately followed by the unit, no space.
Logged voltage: 4.4V
